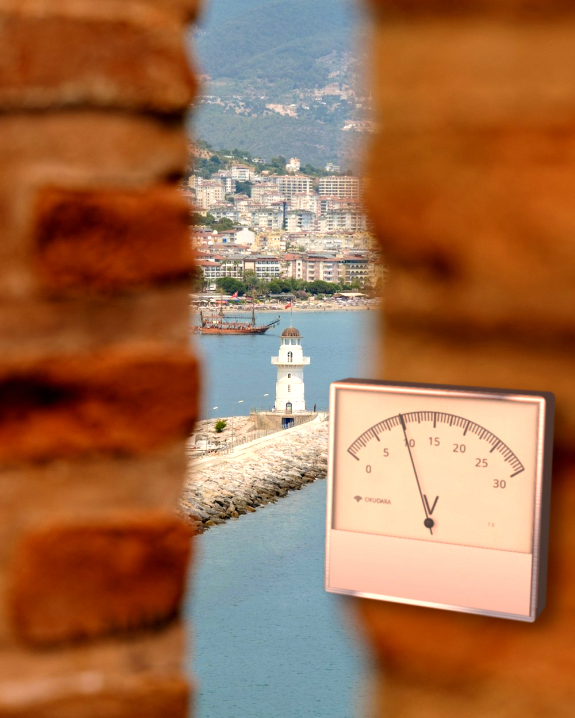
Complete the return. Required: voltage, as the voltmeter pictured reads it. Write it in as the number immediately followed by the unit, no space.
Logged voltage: 10V
